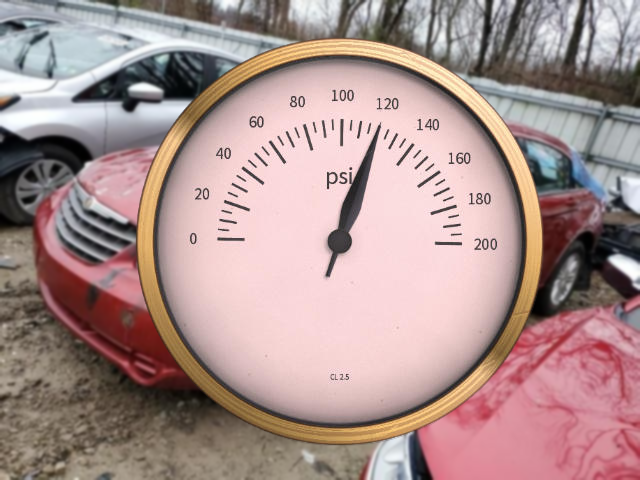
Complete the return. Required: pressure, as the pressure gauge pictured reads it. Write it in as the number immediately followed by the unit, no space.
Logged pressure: 120psi
